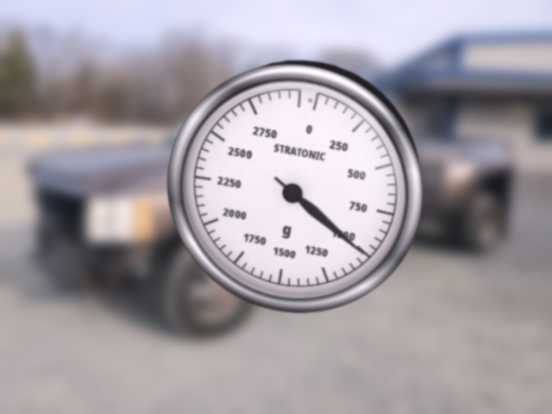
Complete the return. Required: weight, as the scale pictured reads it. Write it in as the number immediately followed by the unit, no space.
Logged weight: 1000g
